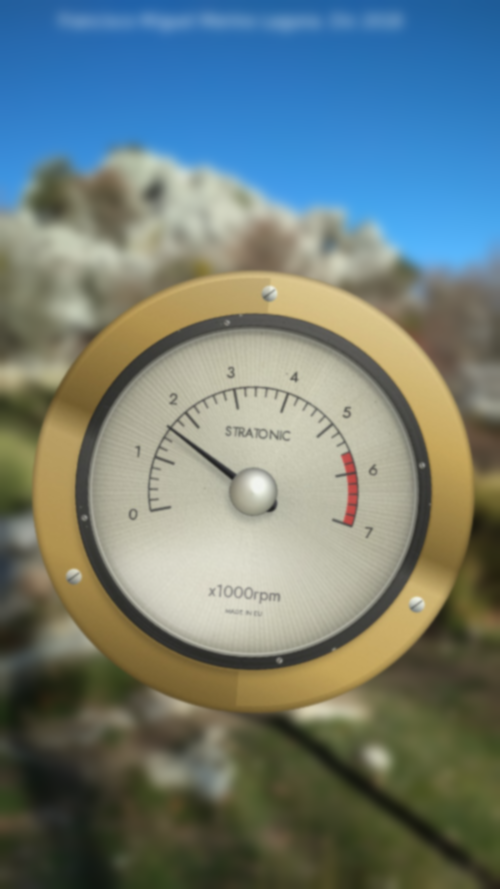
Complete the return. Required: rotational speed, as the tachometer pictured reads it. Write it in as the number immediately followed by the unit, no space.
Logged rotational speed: 1600rpm
